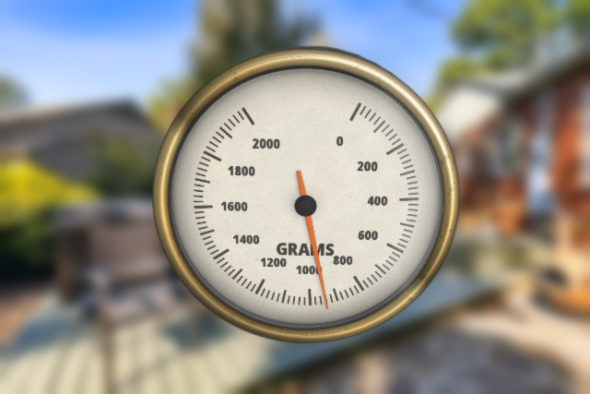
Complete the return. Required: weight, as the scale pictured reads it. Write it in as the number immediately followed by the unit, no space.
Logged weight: 940g
